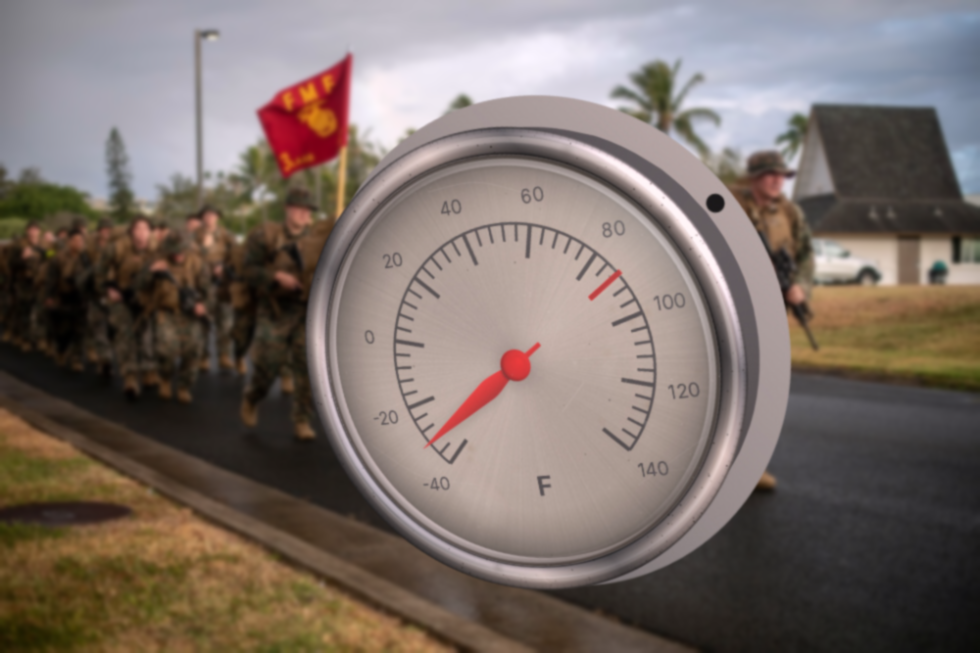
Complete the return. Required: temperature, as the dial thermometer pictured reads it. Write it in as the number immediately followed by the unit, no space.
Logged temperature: -32°F
